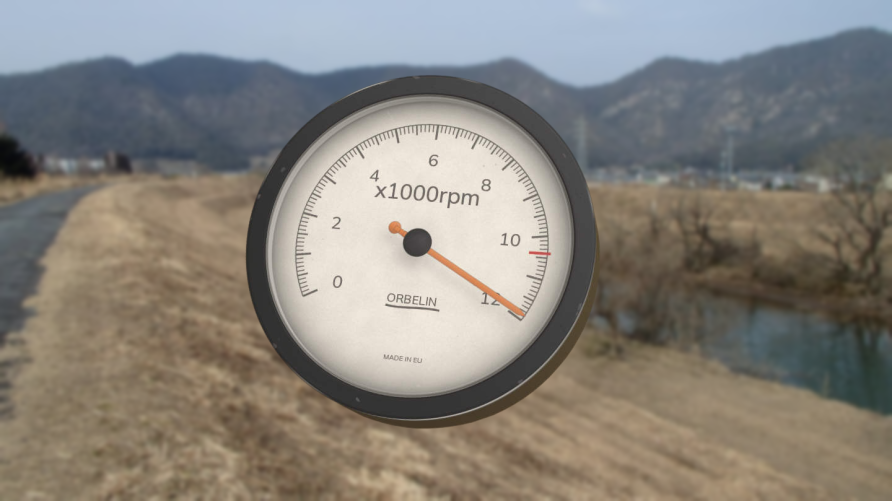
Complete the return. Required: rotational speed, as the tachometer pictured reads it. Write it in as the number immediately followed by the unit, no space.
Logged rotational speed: 11900rpm
